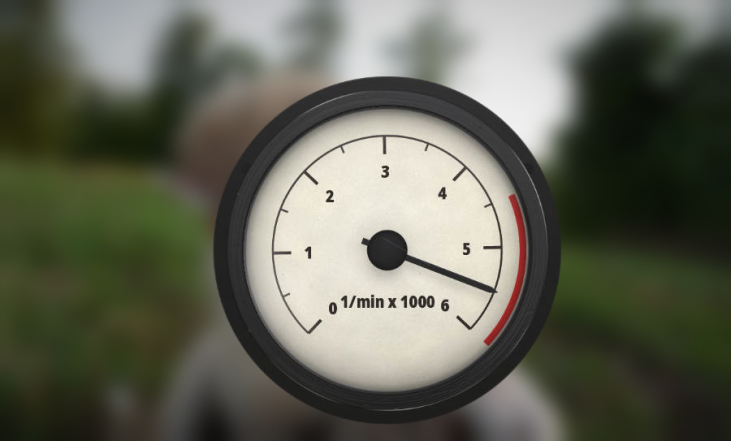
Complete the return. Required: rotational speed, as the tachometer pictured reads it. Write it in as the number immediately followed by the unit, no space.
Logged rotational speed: 5500rpm
